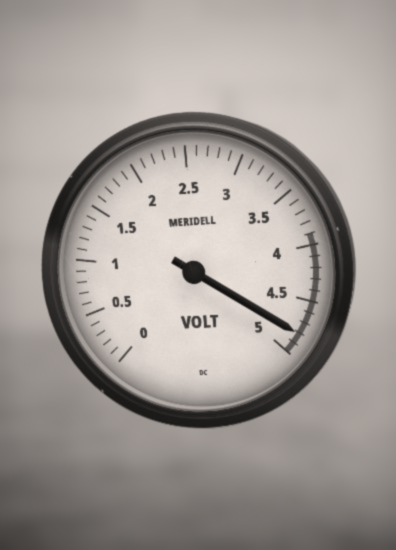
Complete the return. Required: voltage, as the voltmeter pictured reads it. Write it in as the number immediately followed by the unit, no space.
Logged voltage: 4.8V
